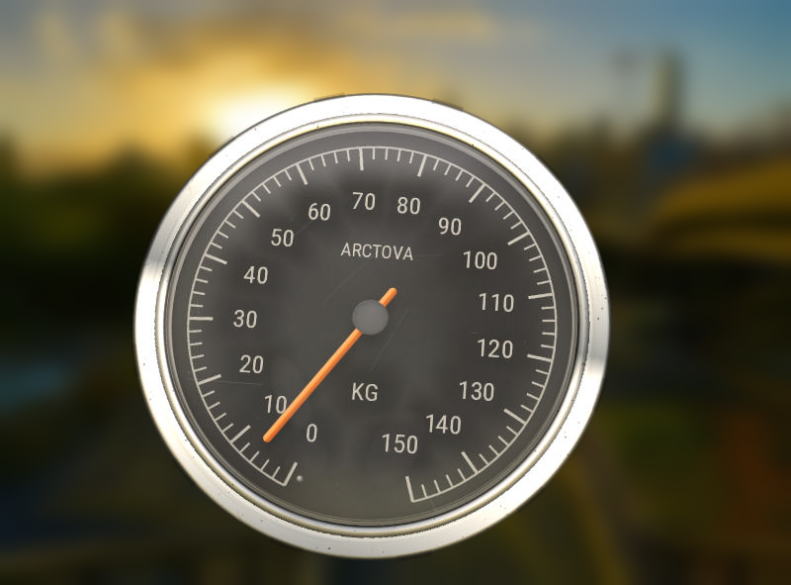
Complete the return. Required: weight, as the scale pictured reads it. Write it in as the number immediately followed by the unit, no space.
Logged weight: 6kg
